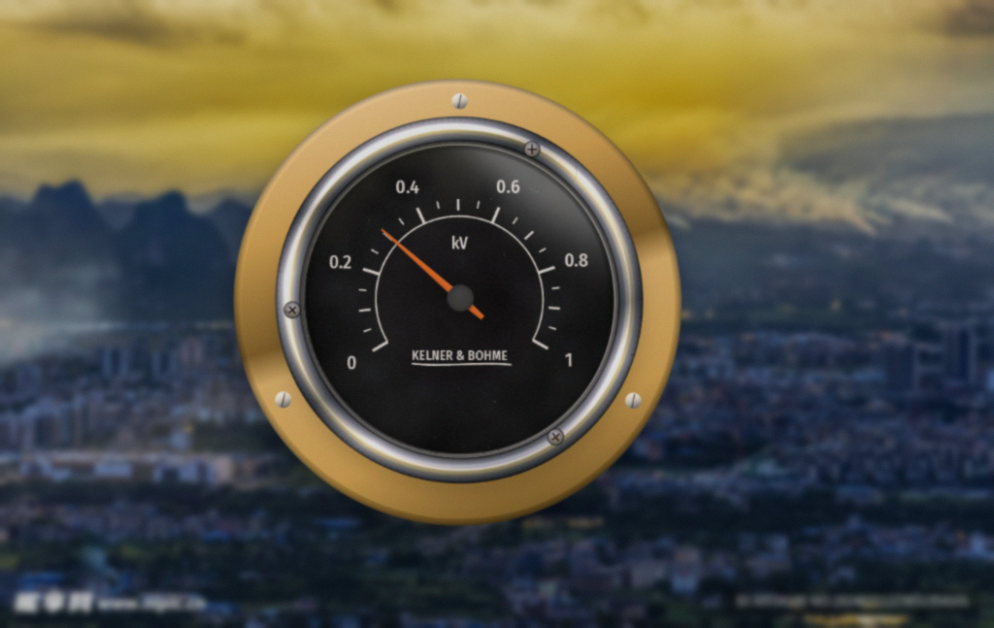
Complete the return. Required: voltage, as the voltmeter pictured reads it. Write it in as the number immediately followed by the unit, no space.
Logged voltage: 0.3kV
